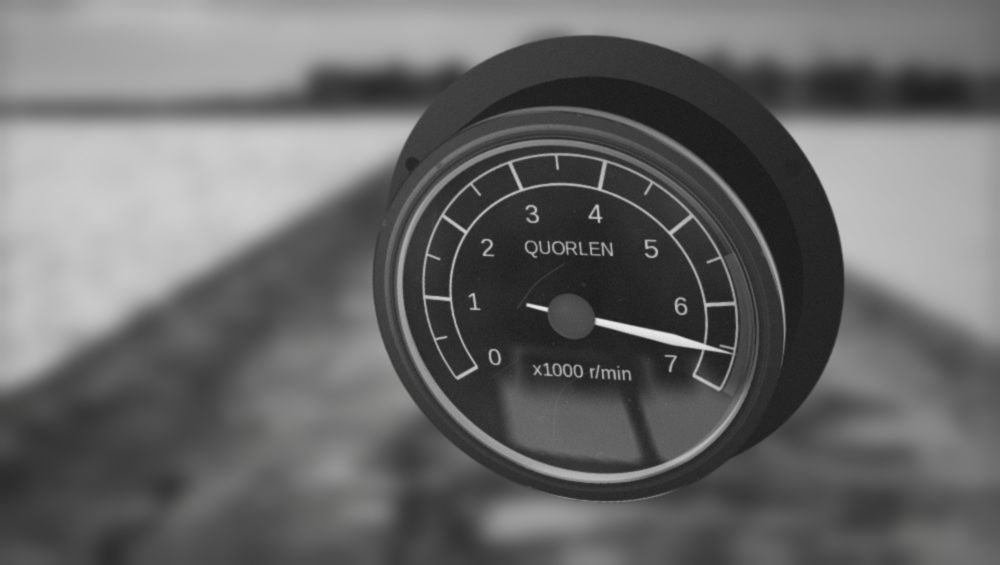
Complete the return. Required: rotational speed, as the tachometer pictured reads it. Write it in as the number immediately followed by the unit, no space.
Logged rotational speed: 6500rpm
